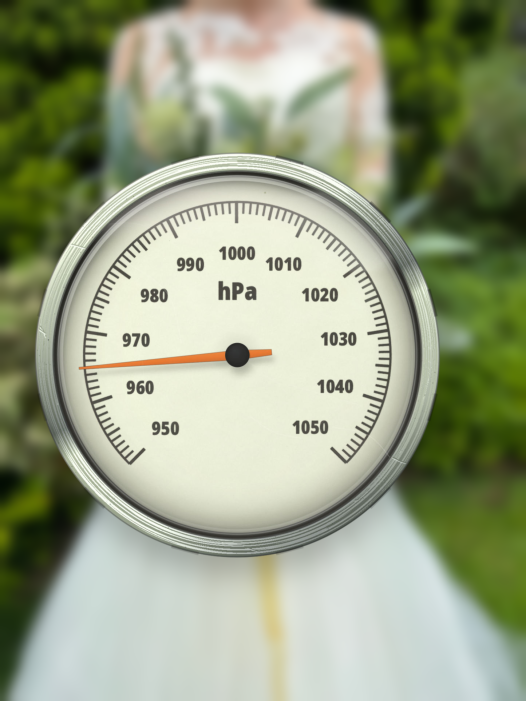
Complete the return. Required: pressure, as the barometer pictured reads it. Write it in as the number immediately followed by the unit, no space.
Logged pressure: 965hPa
